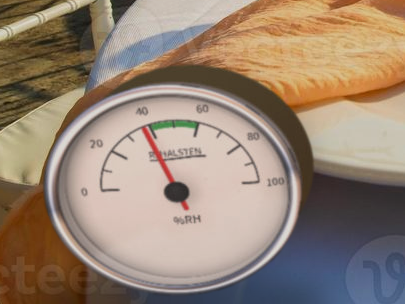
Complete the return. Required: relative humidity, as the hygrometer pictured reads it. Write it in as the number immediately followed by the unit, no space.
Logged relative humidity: 40%
